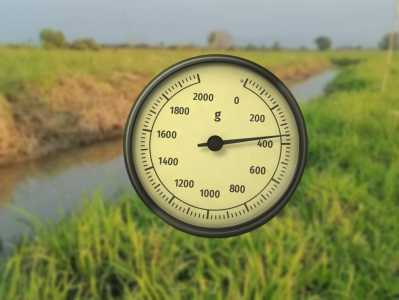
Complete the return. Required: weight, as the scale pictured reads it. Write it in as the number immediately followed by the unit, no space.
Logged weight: 360g
